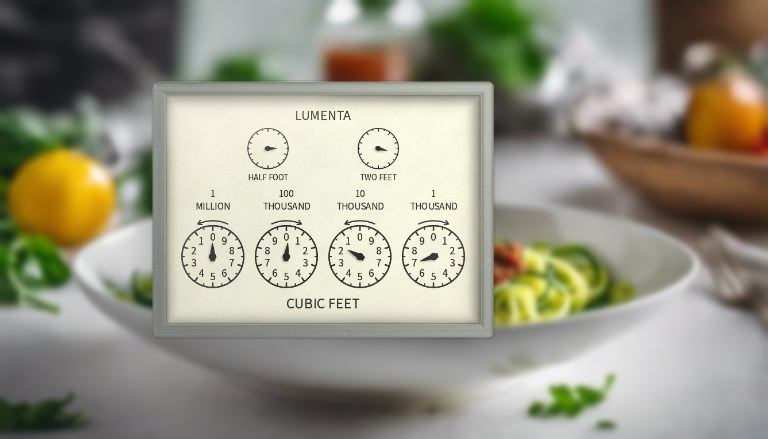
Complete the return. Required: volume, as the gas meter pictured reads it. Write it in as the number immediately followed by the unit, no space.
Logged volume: 1700ft³
